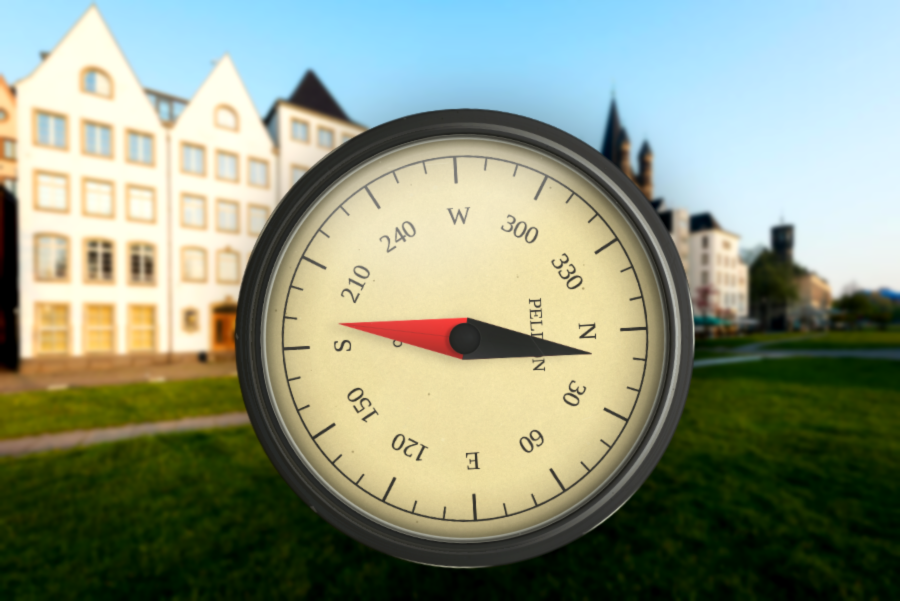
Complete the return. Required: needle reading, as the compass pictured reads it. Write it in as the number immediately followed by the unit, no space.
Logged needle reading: 190°
